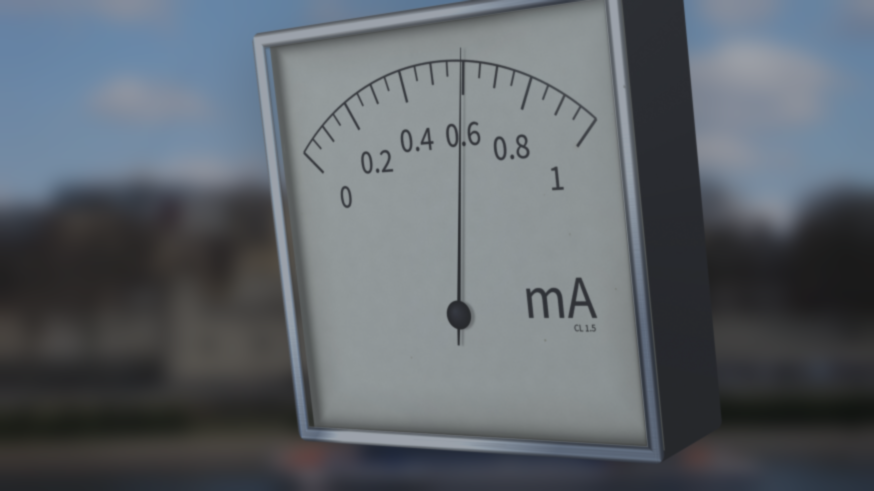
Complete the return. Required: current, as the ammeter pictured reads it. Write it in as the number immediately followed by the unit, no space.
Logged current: 0.6mA
